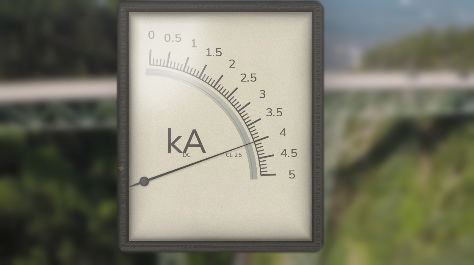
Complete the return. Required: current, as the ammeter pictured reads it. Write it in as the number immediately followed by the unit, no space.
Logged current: 4kA
